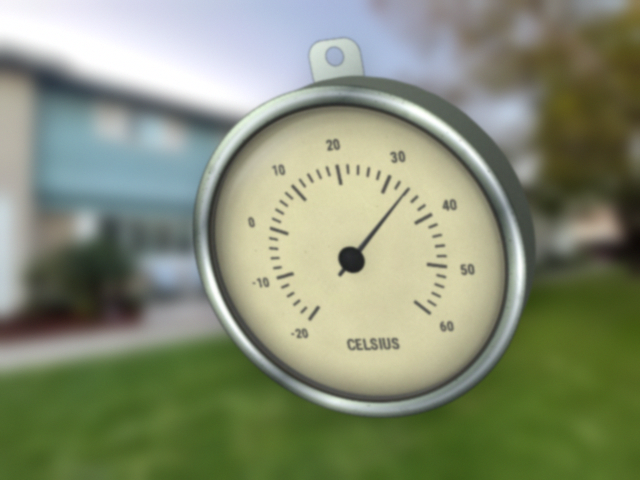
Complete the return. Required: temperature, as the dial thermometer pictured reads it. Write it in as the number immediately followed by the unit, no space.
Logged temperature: 34°C
